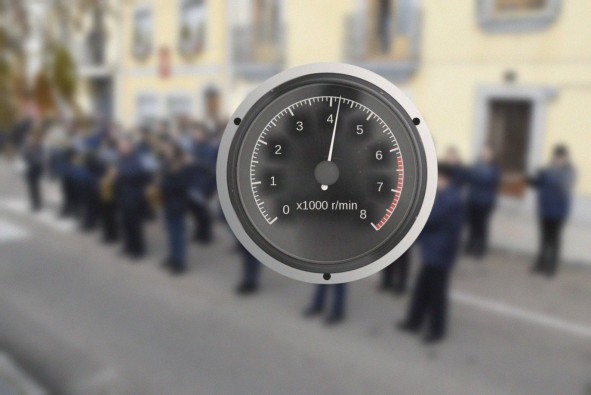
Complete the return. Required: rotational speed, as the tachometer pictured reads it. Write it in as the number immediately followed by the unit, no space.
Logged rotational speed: 4200rpm
